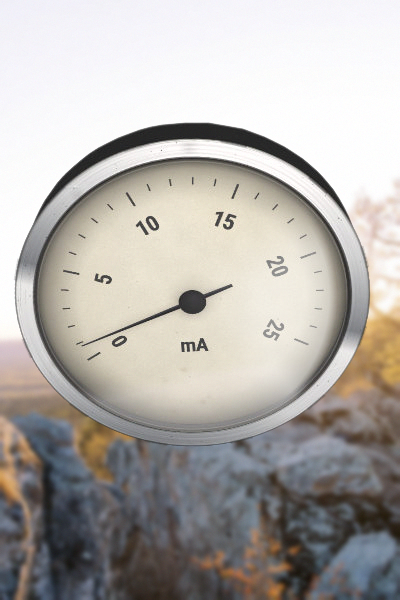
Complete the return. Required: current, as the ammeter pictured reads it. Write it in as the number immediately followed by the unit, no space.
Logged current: 1mA
